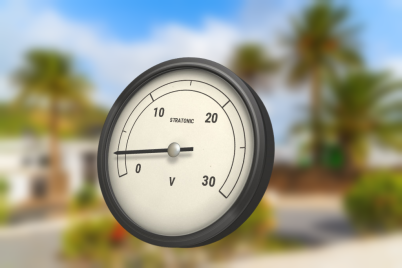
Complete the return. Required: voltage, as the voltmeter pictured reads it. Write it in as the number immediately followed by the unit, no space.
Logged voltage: 2.5V
